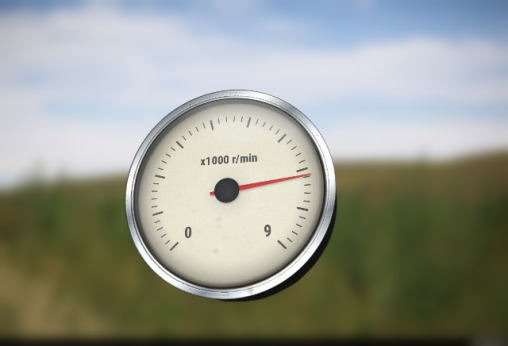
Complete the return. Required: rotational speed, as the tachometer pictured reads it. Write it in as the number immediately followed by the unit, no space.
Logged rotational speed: 7200rpm
